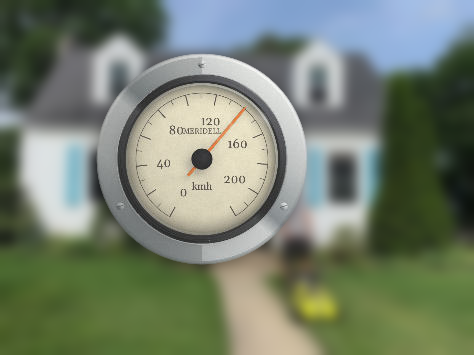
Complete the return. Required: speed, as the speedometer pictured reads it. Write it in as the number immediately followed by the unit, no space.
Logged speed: 140km/h
